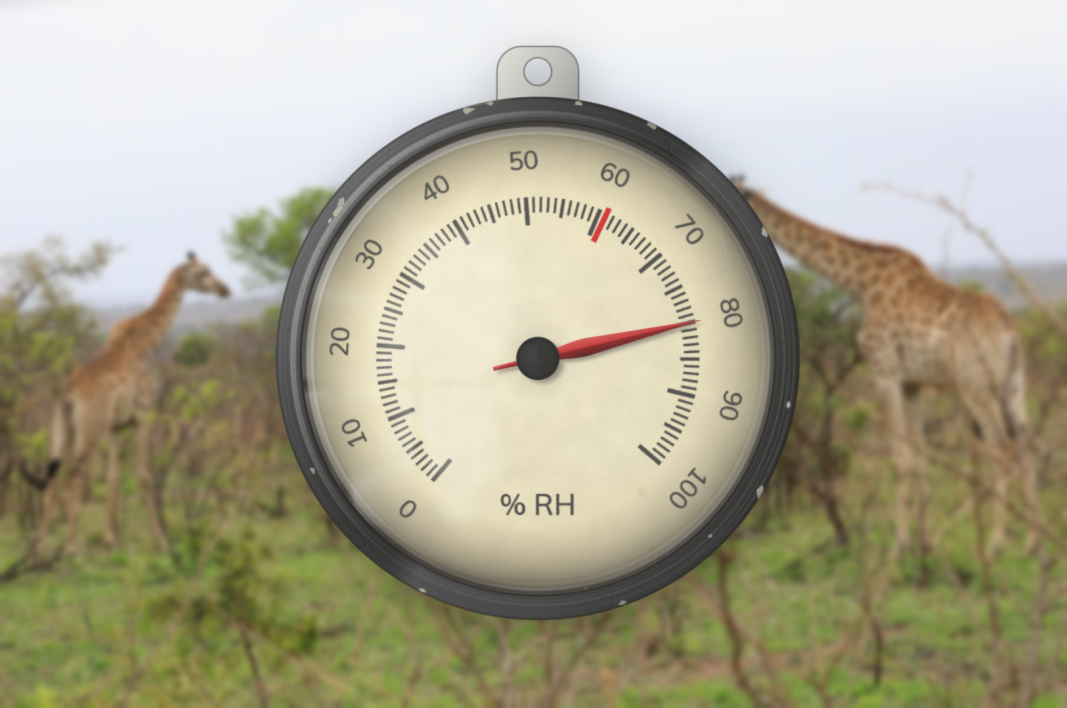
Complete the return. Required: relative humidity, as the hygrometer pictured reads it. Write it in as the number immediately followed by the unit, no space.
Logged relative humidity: 80%
